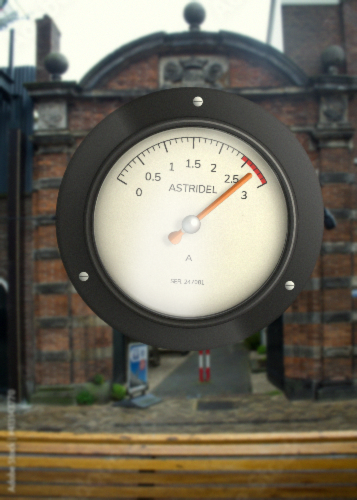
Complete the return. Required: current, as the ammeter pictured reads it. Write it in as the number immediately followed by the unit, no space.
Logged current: 2.7A
